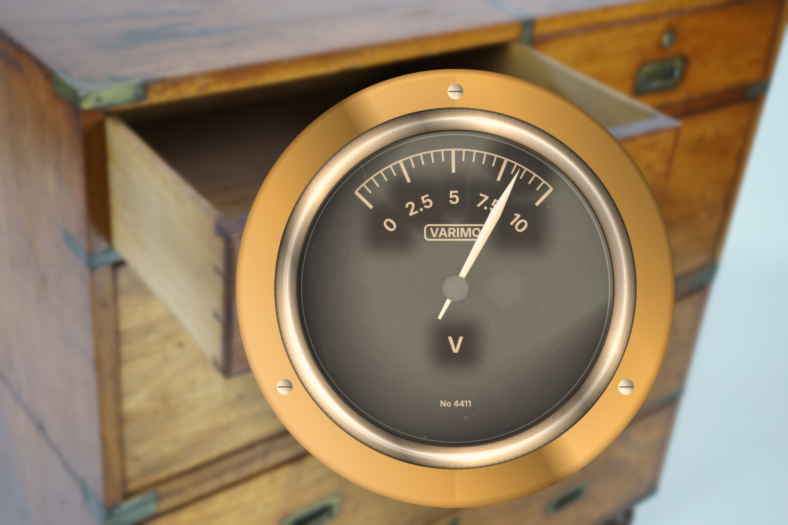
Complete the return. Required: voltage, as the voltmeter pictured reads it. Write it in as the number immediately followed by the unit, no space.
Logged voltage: 8.25V
